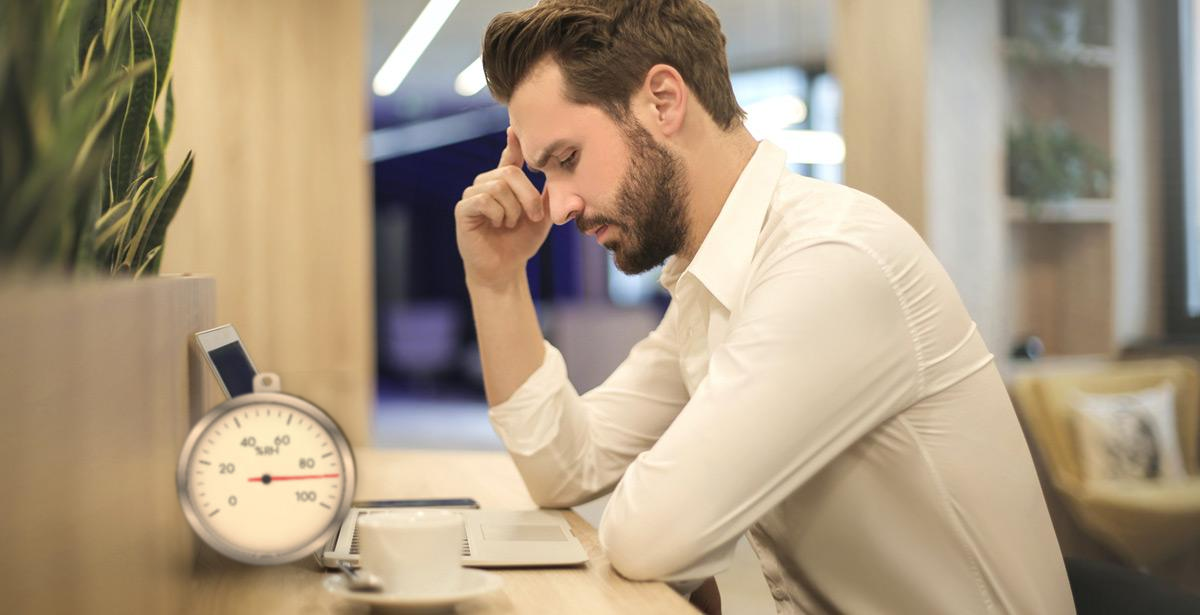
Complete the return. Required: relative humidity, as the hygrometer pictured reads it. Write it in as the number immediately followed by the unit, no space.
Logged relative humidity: 88%
